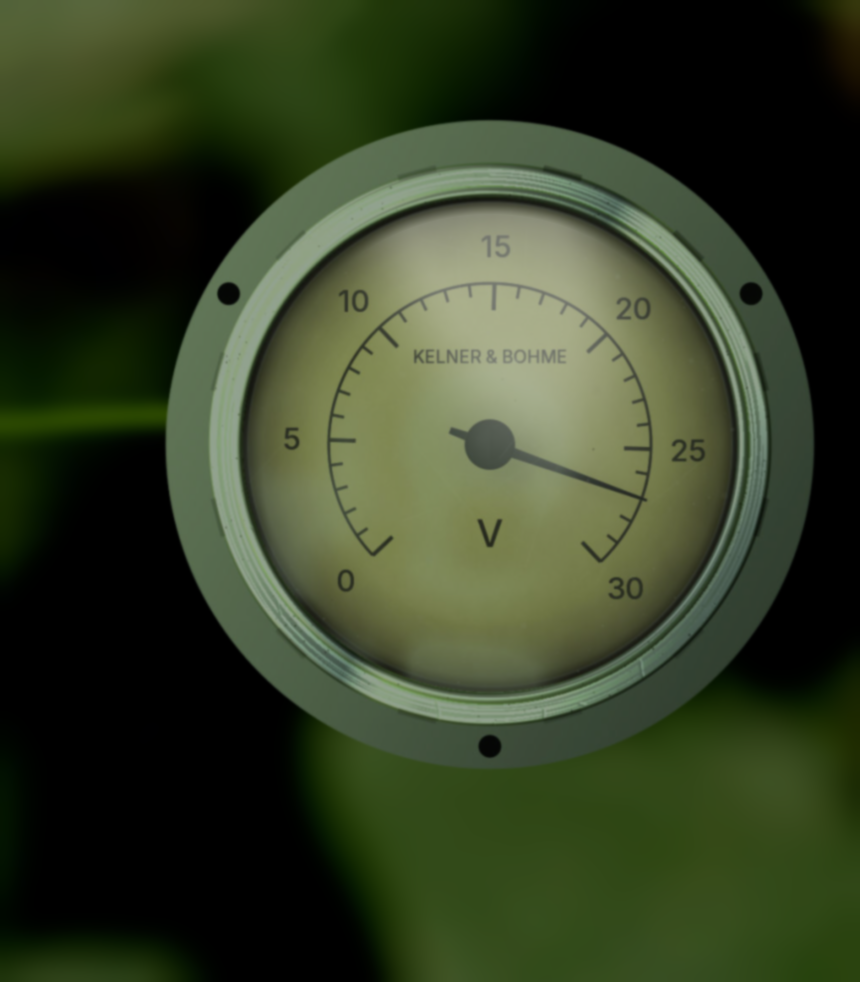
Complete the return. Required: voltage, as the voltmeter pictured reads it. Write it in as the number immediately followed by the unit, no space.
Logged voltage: 27V
